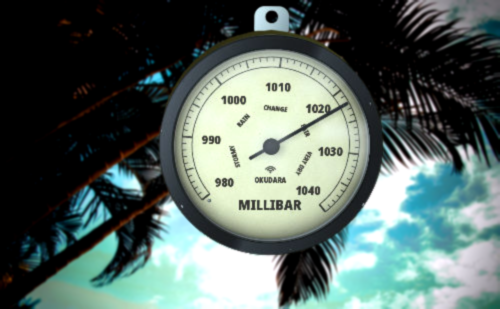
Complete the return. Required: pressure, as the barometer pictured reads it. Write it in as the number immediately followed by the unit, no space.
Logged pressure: 1022mbar
